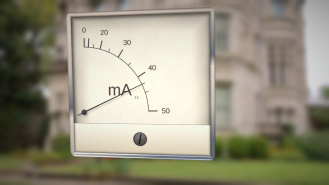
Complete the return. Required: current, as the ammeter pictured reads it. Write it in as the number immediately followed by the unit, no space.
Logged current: 42.5mA
